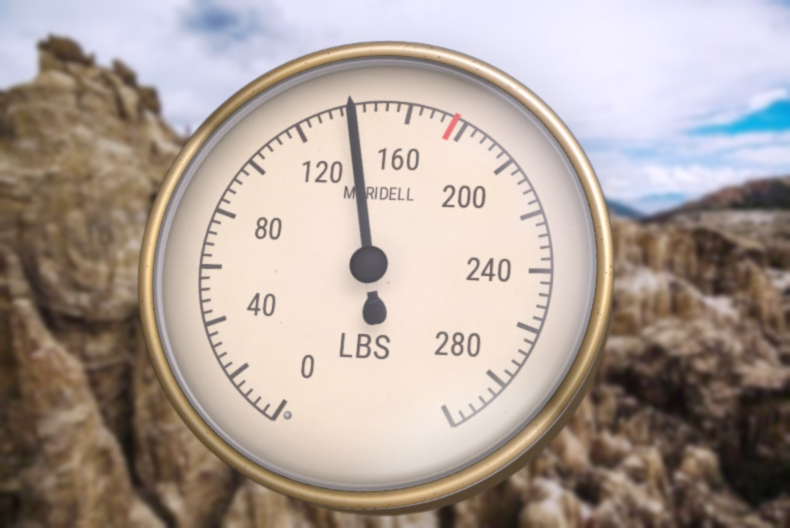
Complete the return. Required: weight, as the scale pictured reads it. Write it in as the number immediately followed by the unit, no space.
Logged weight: 140lb
